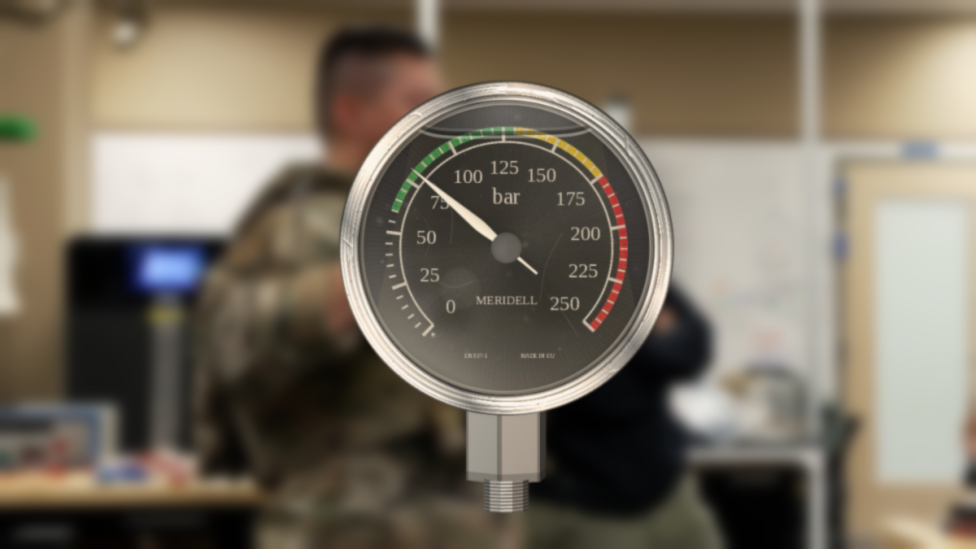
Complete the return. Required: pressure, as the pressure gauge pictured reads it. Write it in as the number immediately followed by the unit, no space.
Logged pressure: 80bar
